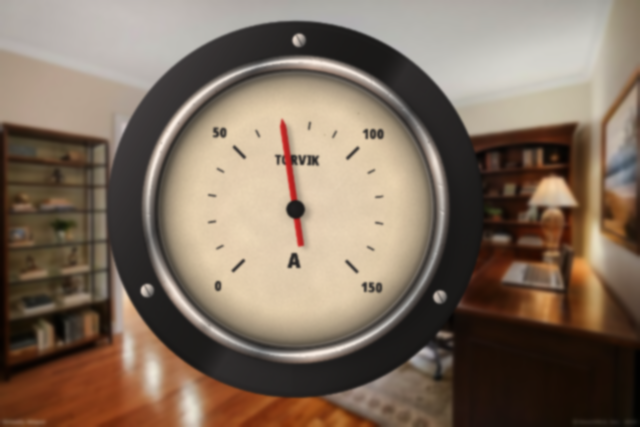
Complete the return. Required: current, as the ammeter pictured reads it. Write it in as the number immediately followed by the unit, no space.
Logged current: 70A
